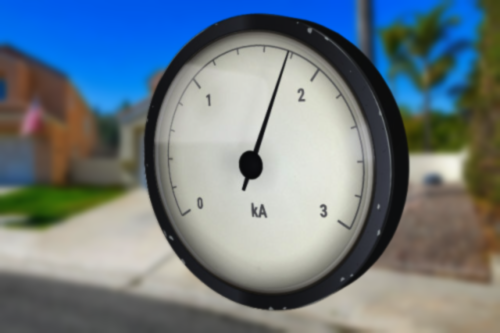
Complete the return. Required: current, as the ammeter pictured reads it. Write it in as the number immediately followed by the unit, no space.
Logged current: 1.8kA
